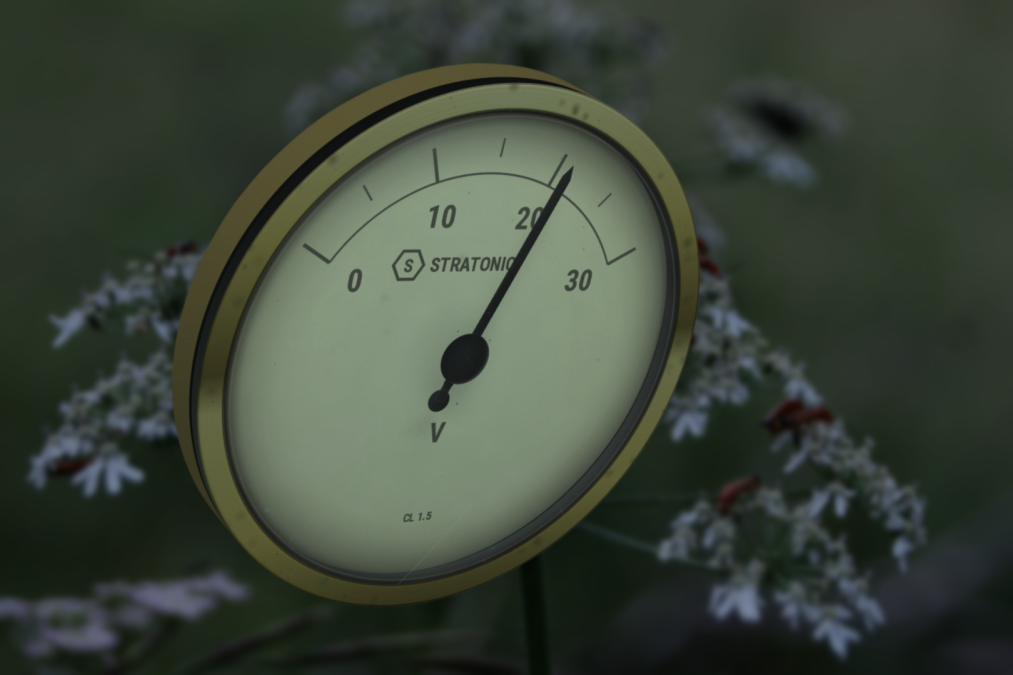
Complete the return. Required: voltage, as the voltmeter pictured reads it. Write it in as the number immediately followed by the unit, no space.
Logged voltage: 20V
